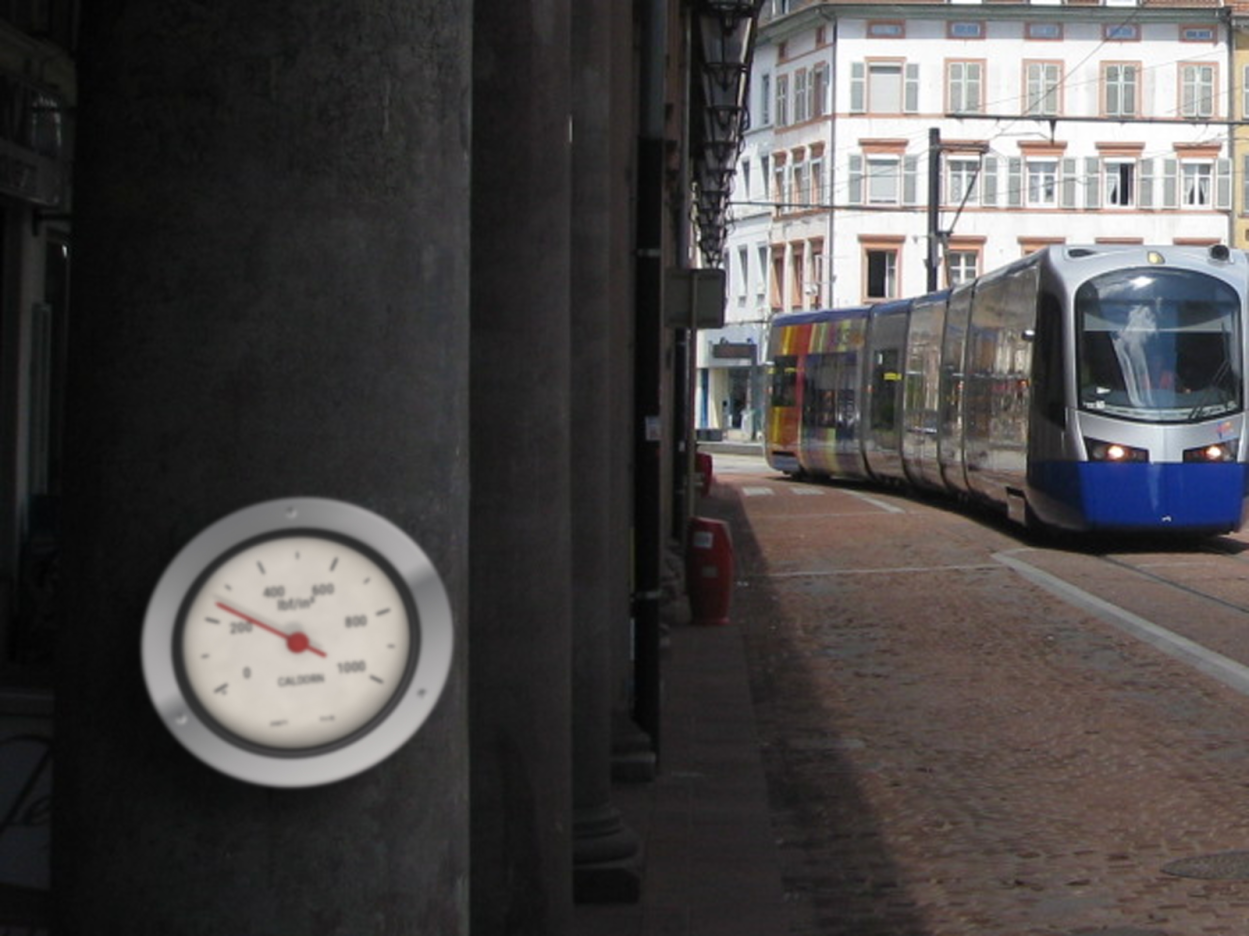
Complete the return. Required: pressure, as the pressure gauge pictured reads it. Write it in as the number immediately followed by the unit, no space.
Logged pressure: 250psi
